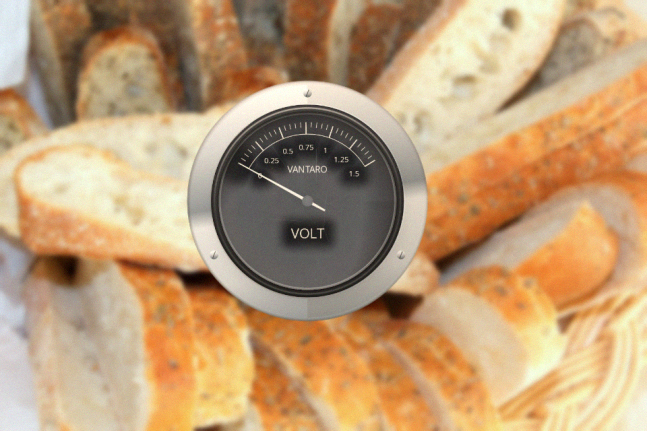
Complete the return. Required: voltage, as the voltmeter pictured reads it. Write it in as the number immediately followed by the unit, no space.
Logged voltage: 0V
